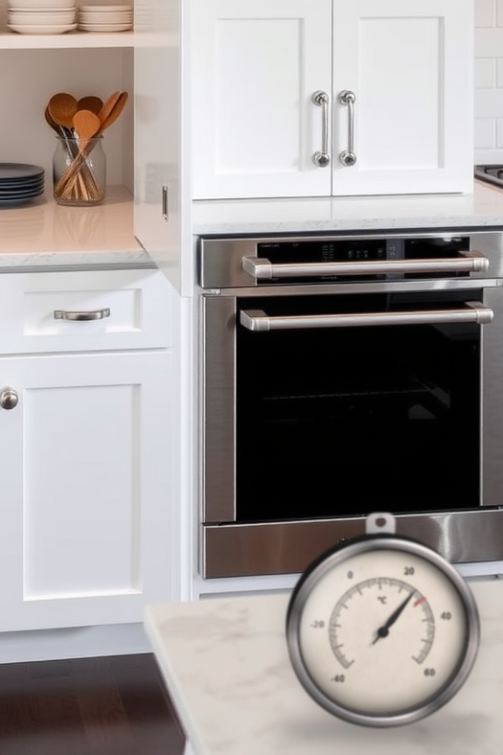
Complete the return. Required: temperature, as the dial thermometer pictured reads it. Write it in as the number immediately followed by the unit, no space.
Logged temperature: 25°C
